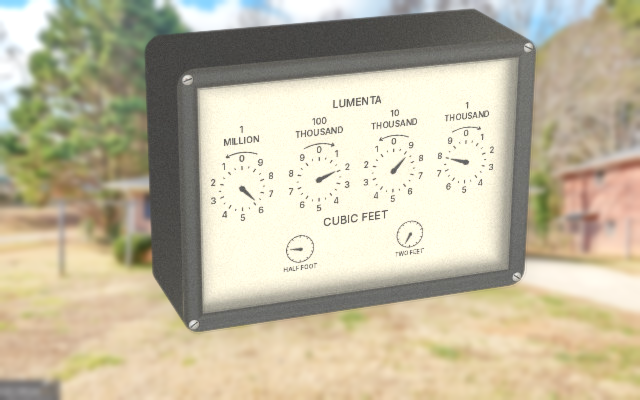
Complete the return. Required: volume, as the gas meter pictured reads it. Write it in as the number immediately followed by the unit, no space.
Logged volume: 618800ft³
